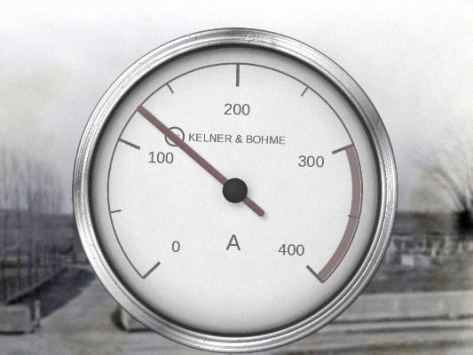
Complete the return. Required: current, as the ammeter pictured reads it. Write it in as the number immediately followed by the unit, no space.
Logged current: 125A
